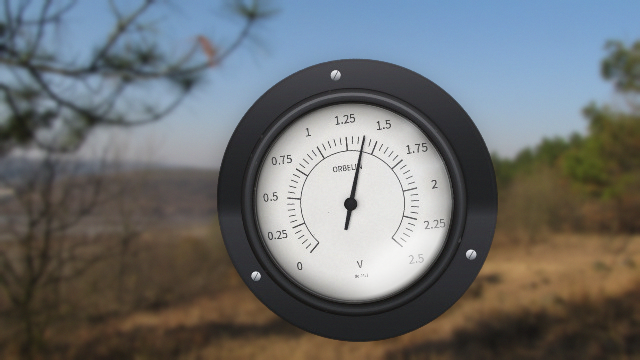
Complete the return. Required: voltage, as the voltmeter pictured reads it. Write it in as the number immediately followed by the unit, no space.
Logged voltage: 1.4V
